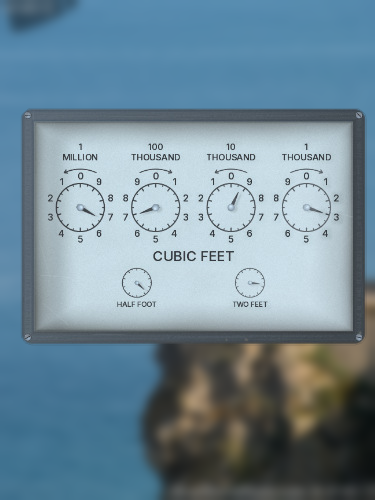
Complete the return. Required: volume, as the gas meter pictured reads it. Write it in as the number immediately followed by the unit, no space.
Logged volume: 669300ft³
